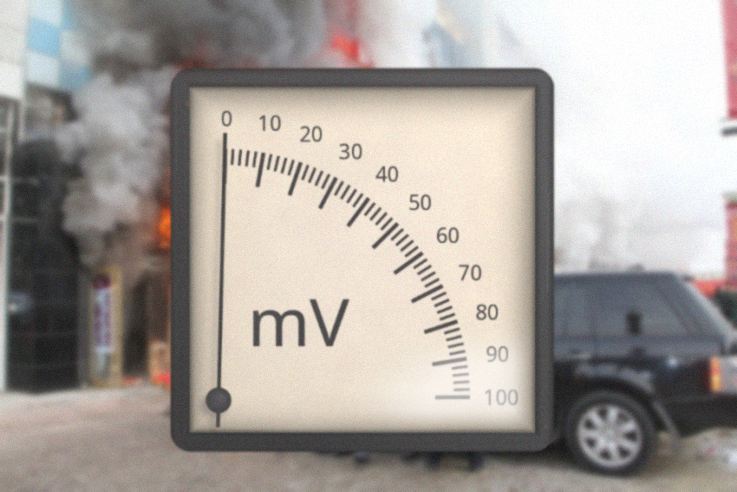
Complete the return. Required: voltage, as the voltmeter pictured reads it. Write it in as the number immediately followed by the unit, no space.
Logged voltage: 0mV
